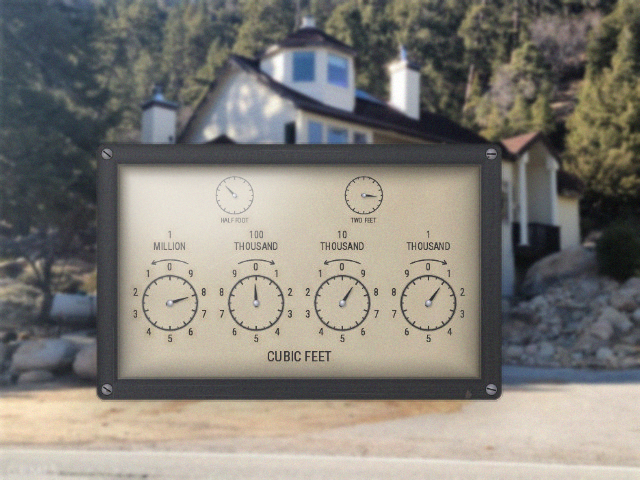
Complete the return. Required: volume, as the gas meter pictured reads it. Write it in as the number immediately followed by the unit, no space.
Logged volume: 799100ft³
